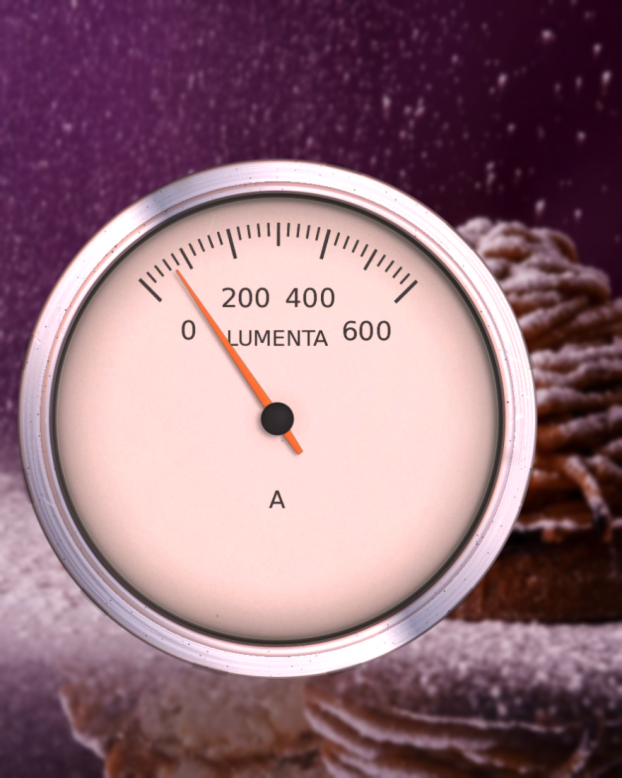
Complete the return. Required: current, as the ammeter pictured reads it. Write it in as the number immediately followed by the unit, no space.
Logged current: 70A
